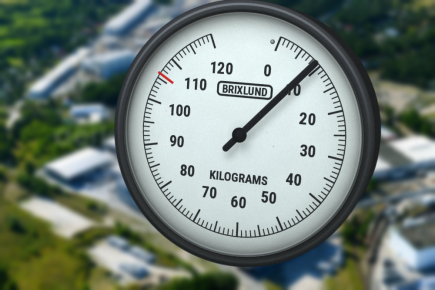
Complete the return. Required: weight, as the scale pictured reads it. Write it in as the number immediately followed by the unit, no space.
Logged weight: 9kg
